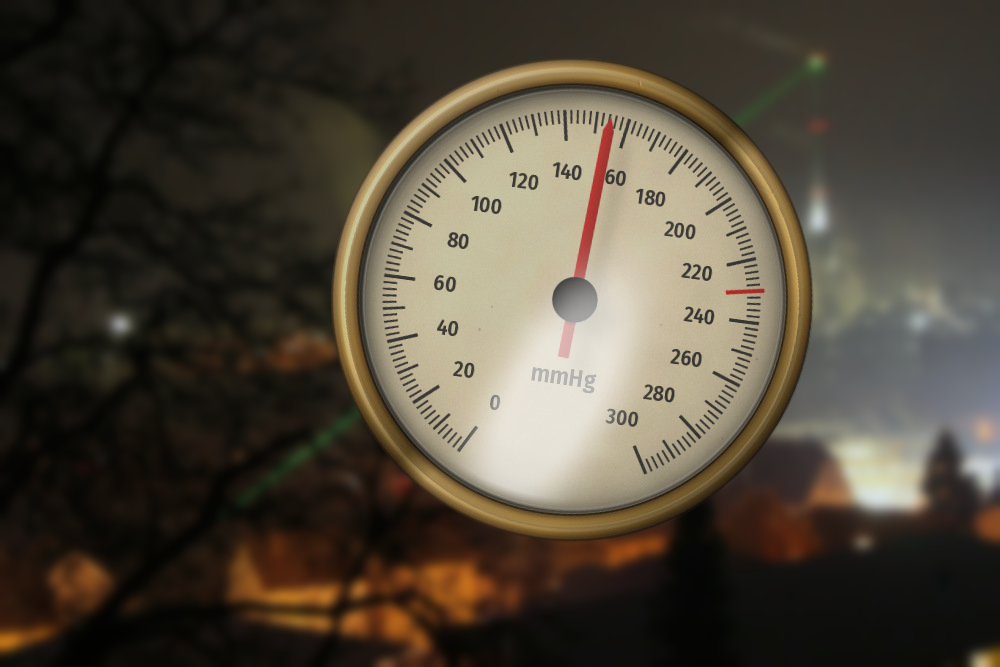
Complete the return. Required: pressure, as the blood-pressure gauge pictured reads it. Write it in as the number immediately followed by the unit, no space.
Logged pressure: 154mmHg
